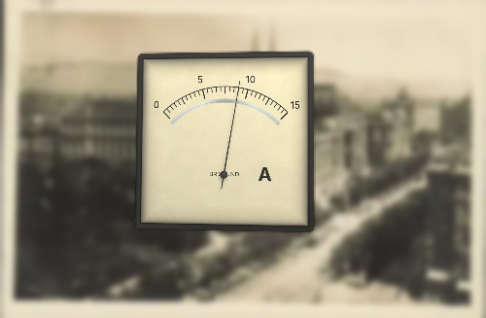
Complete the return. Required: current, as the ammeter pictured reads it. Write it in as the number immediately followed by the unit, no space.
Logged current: 9A
